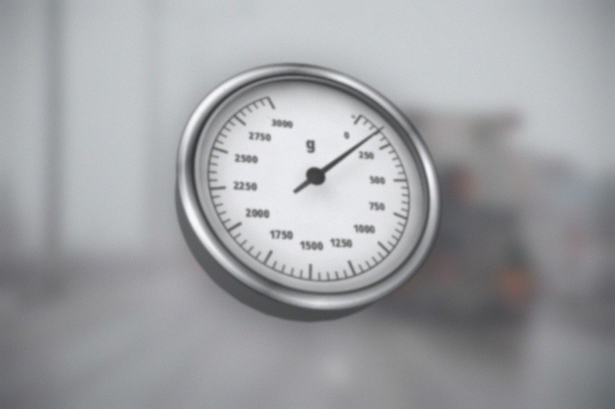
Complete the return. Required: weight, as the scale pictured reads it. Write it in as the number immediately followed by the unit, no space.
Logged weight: 150g
